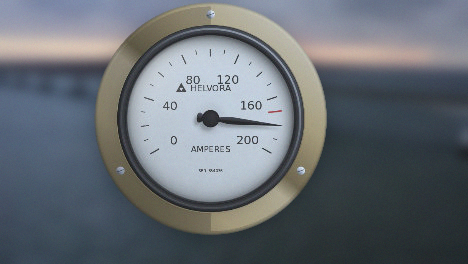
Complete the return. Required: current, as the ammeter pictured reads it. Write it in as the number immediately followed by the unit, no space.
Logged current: 180A
